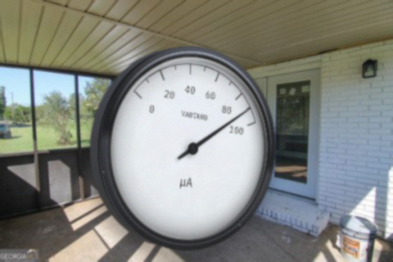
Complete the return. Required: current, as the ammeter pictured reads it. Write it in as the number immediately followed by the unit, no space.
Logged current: 90µA
